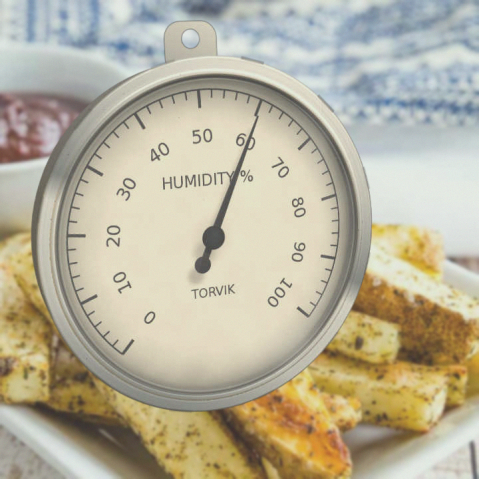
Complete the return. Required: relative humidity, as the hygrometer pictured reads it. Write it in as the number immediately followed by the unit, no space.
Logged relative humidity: 60%
